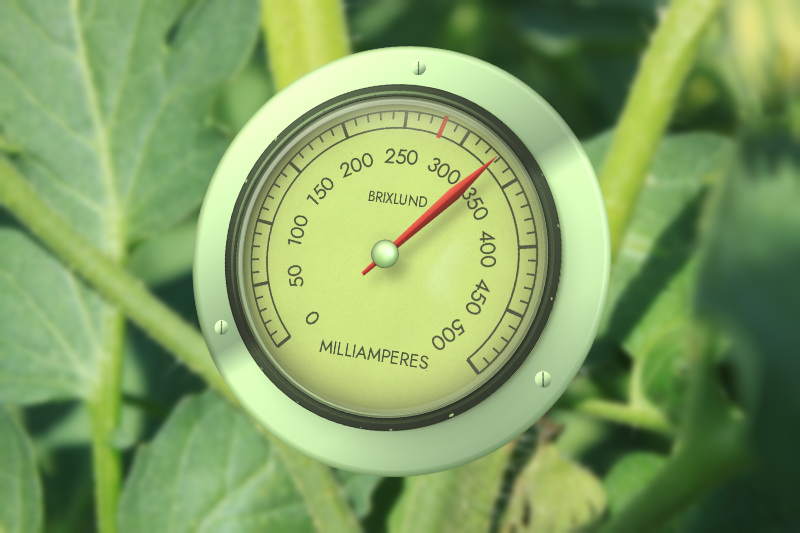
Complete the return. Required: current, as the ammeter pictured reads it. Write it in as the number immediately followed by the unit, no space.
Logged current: 330mA
